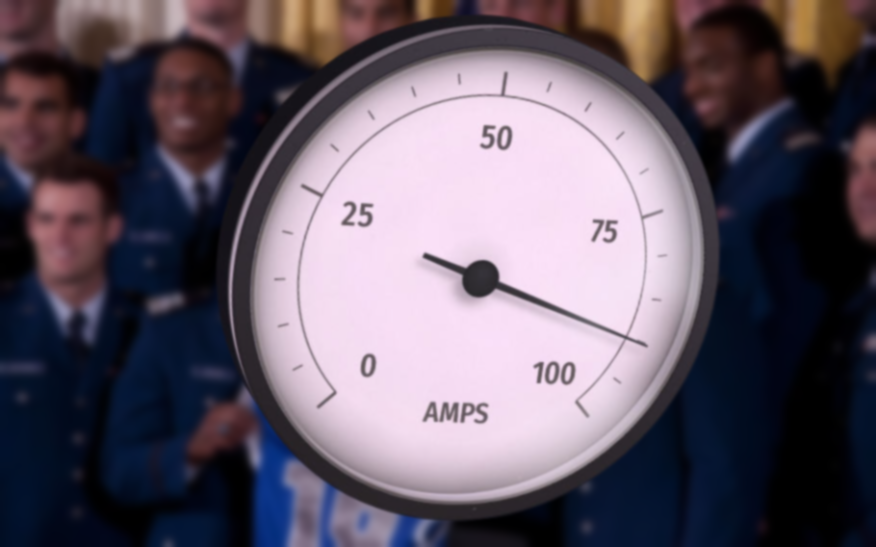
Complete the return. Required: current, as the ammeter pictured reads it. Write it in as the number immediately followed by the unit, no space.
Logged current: 90A
